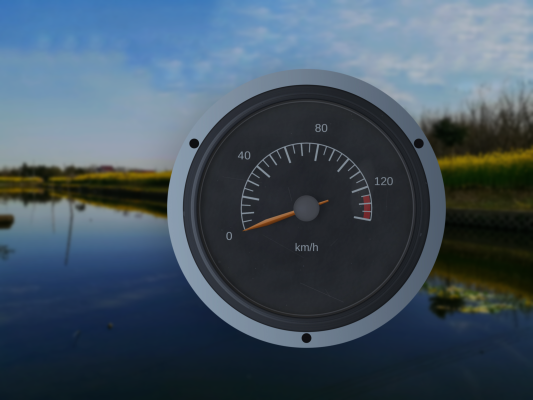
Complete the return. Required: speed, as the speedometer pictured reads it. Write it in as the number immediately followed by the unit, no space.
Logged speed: 0km/h
